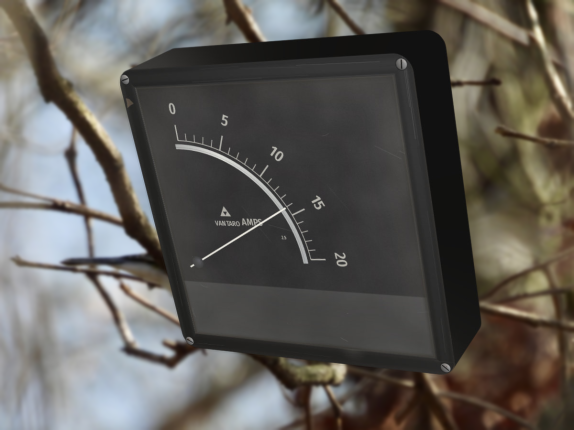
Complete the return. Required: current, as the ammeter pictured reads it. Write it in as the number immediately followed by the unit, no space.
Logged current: 14A
